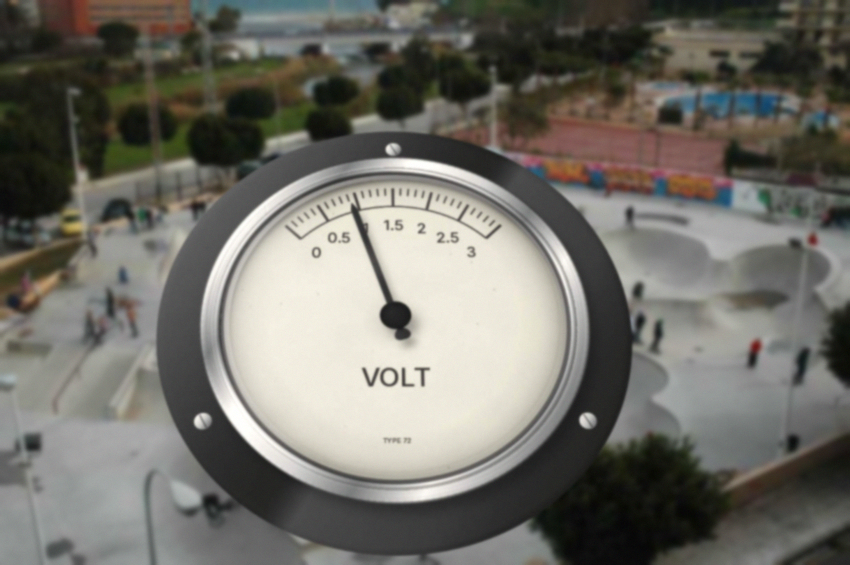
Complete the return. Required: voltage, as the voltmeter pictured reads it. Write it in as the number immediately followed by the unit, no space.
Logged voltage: 0.9V
